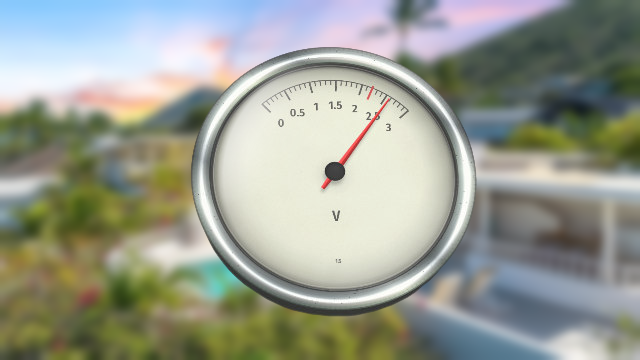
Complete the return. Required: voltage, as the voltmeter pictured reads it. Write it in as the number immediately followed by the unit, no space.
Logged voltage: 2.6V
